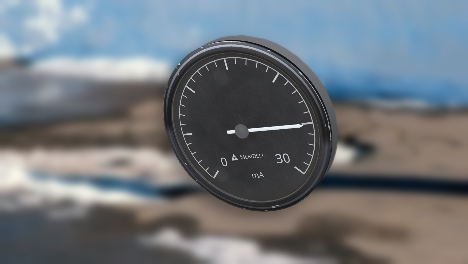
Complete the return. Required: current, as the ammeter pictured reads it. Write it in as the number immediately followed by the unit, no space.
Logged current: 25mA
